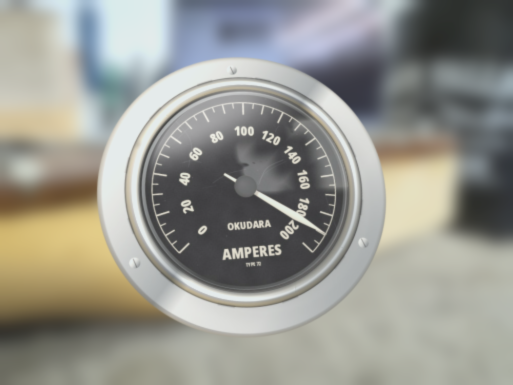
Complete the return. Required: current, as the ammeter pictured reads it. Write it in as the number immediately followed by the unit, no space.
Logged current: 190A
